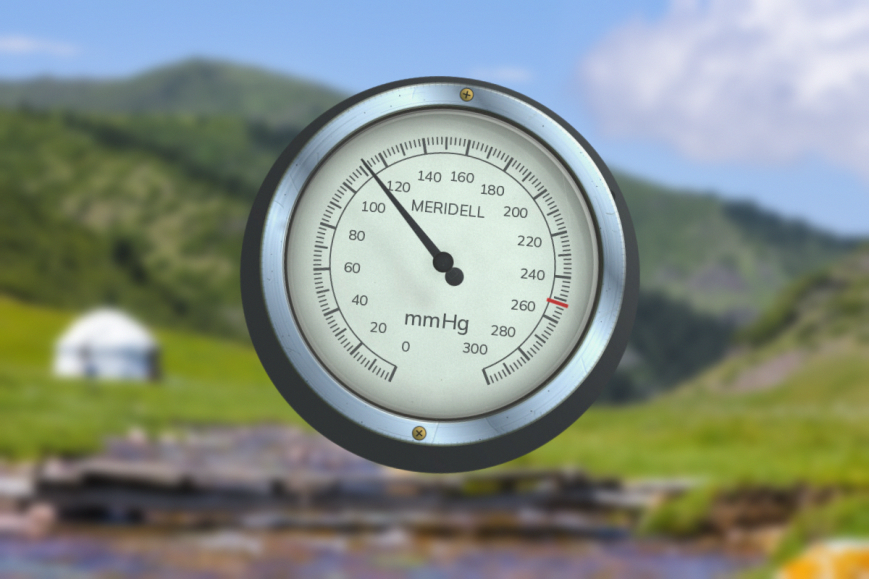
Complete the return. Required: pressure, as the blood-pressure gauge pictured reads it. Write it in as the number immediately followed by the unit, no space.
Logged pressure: 112mmHg
